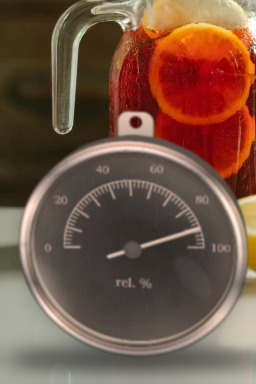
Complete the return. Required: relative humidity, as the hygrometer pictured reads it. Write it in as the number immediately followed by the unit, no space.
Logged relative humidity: 90%
